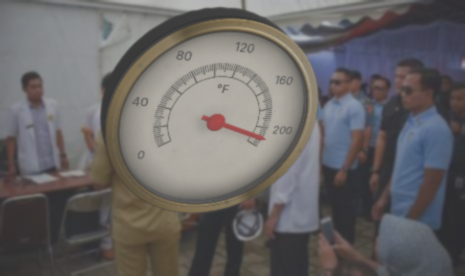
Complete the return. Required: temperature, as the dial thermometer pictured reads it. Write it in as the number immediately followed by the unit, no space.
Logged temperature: 210°F
